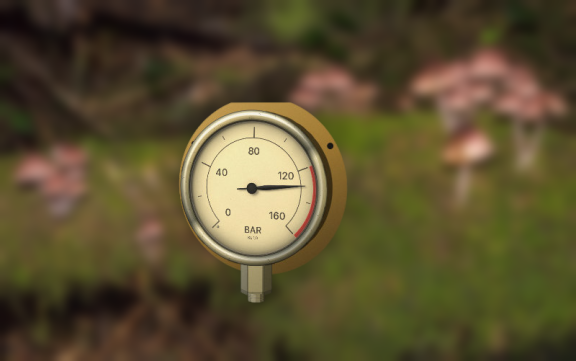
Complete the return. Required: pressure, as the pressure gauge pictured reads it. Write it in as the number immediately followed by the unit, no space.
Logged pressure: 130bar
